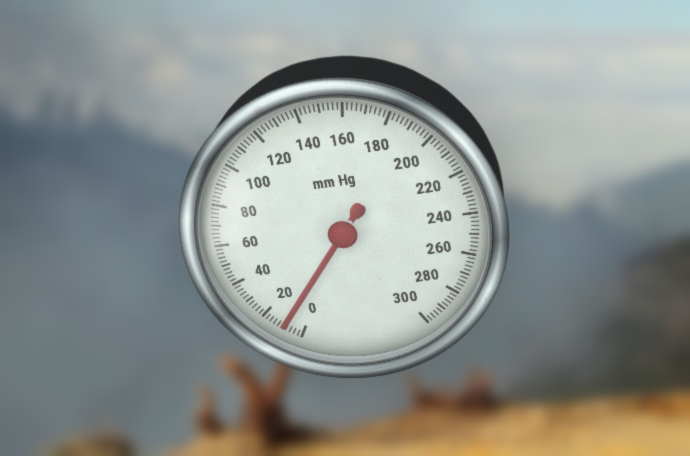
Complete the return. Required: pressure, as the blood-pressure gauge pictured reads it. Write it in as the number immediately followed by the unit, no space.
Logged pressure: 10mmHg
